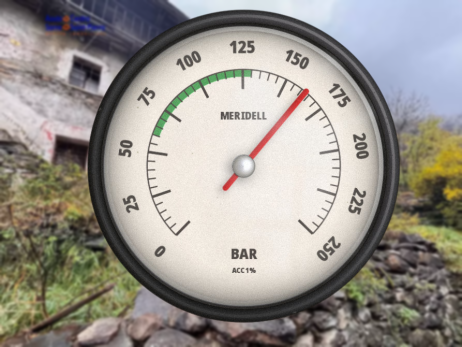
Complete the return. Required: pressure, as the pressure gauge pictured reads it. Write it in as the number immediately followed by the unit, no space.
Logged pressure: 162.5bar
